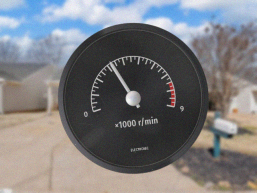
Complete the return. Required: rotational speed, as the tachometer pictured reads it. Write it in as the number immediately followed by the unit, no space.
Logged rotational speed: 3250rpm
